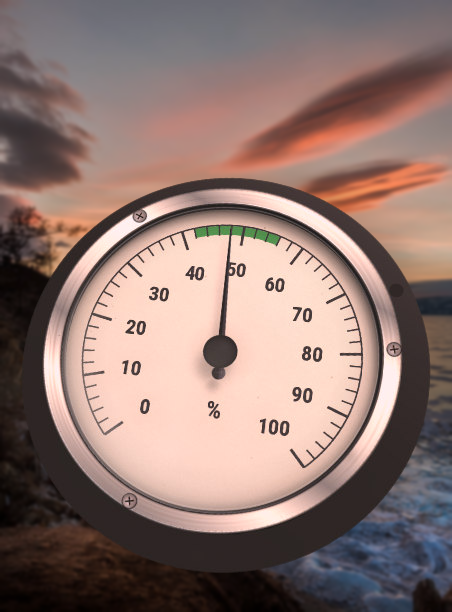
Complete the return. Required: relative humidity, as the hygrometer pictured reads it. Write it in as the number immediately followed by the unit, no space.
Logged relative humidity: 48%
